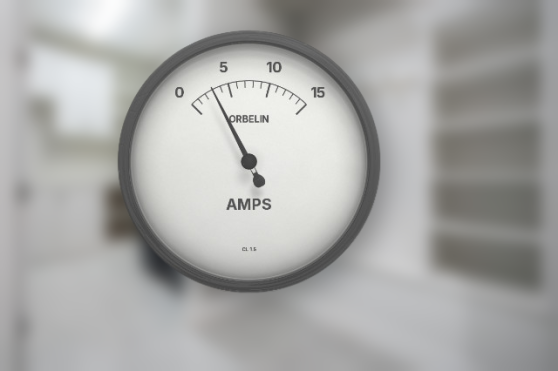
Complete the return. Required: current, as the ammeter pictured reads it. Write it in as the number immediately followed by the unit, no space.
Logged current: 3A
